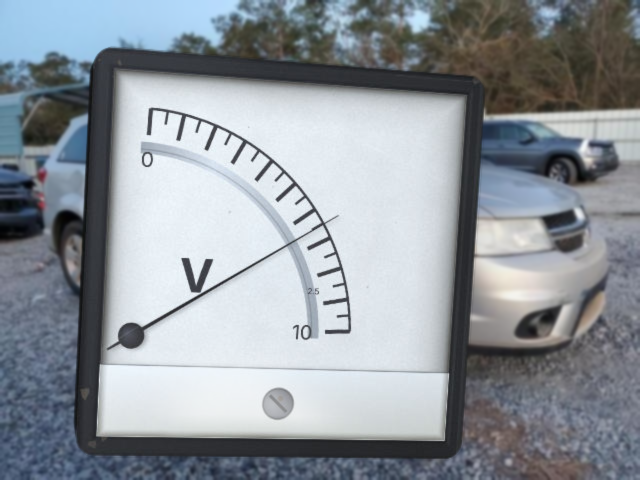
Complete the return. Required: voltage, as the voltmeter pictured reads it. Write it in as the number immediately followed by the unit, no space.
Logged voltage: 6.5V
